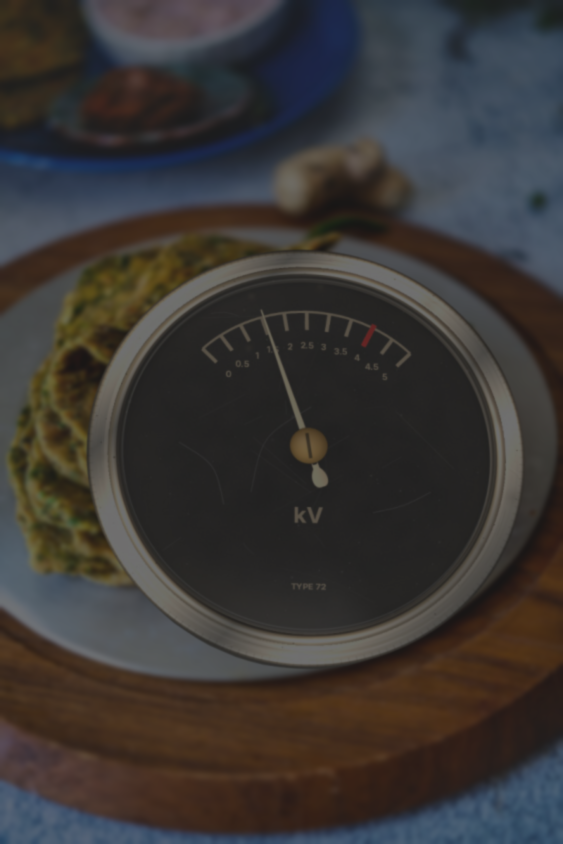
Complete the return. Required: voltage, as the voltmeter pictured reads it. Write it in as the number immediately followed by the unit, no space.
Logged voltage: 1.5kV
